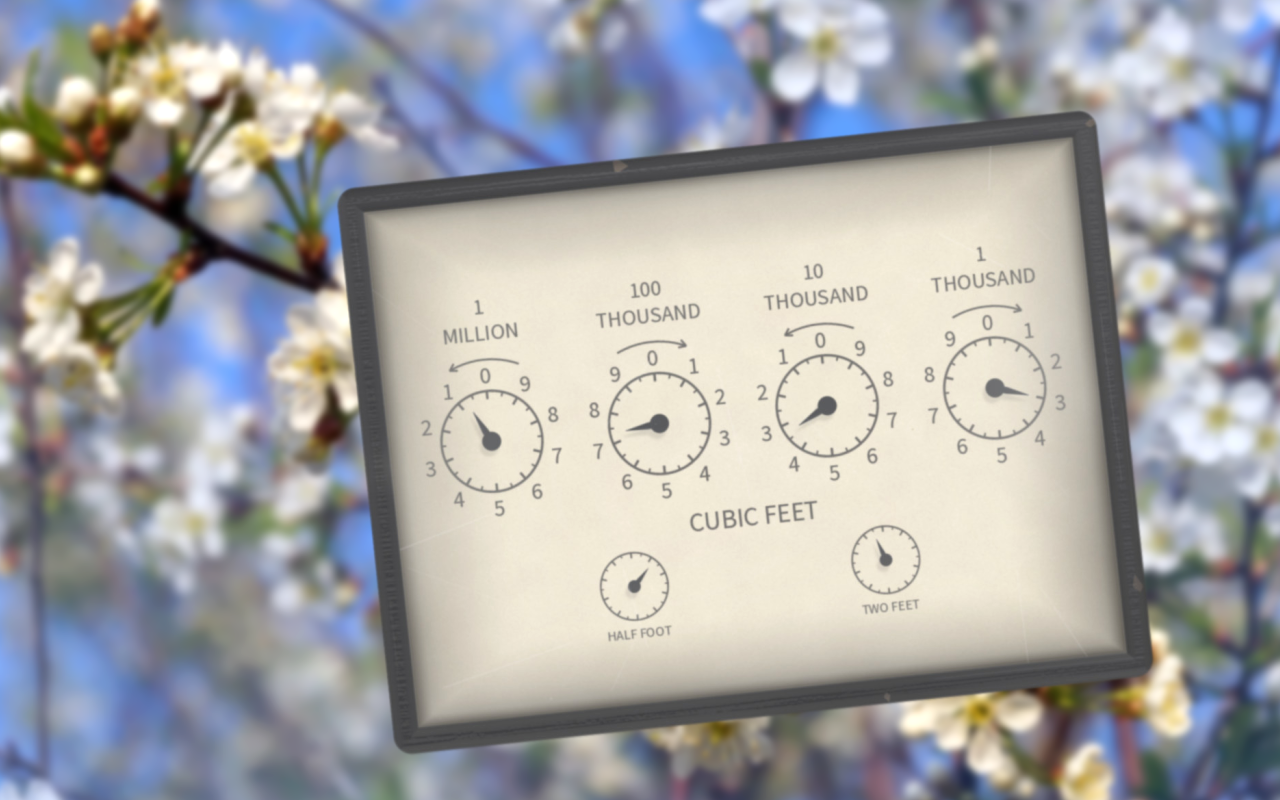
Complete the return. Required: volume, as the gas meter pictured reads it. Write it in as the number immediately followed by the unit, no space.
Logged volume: 73300ft³
